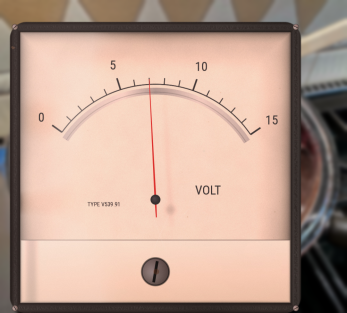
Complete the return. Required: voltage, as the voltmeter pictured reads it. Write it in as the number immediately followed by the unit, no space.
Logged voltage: 7V
